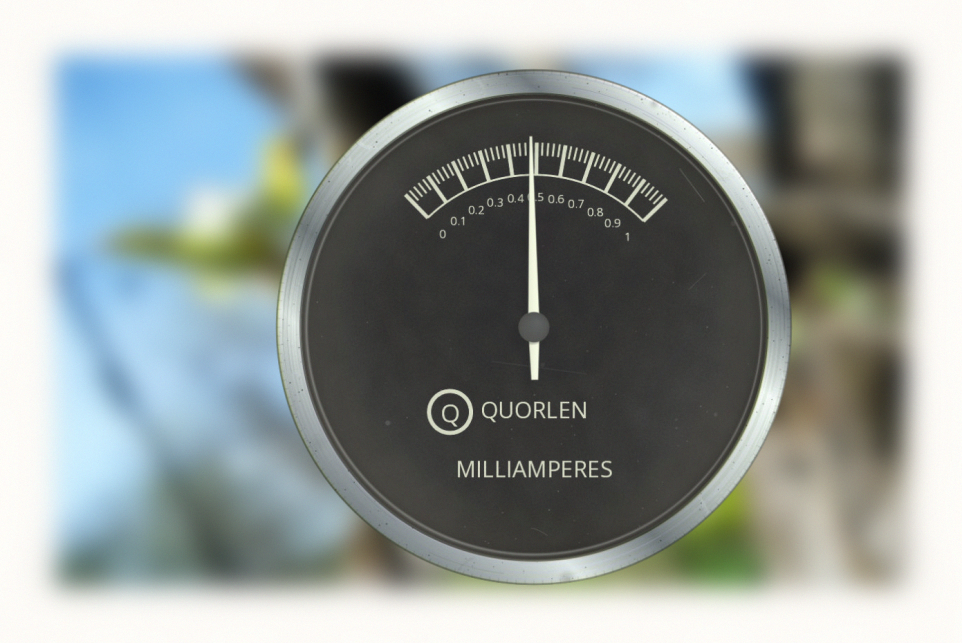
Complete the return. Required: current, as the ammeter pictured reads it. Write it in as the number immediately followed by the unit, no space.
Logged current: 0.48mA
